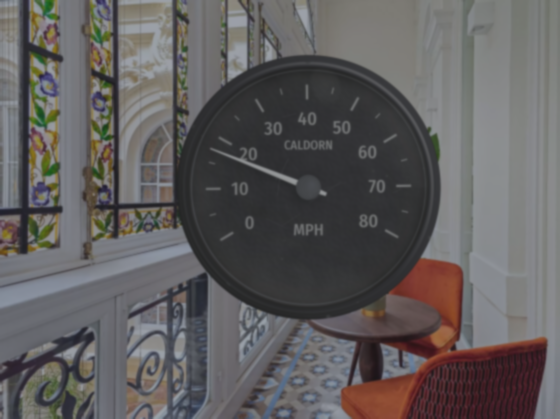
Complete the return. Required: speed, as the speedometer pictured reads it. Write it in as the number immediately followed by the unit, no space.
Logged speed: 17.5mph
